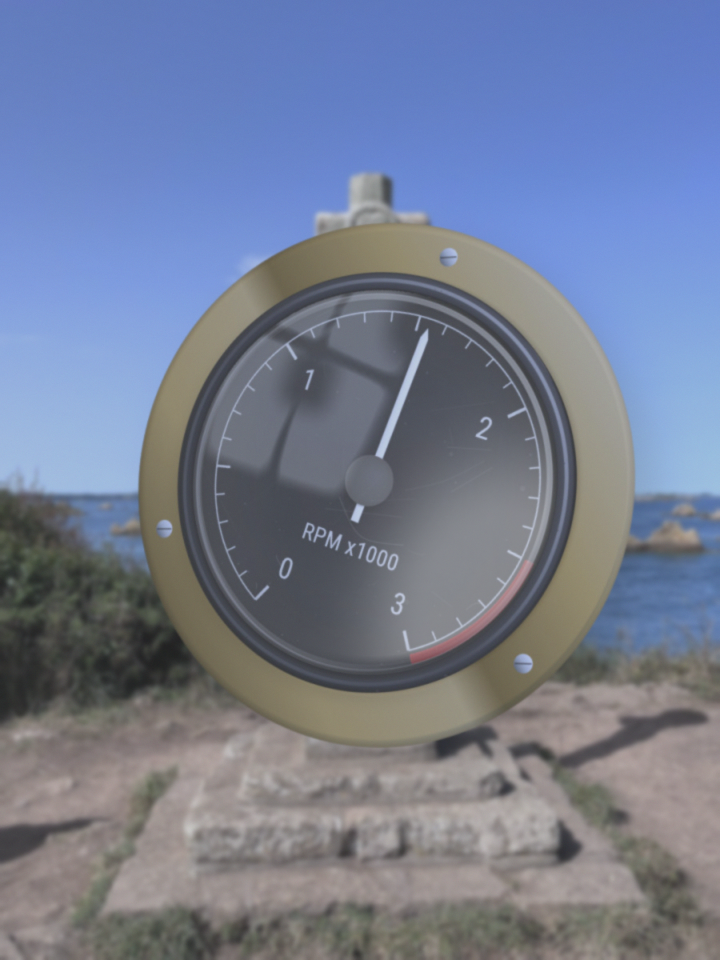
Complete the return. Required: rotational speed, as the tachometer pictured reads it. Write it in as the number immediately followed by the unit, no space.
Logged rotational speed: 1550rpm
